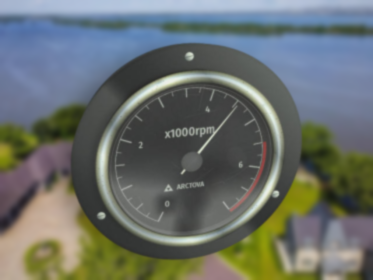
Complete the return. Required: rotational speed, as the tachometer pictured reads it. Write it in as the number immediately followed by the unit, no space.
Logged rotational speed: 4500rpm
